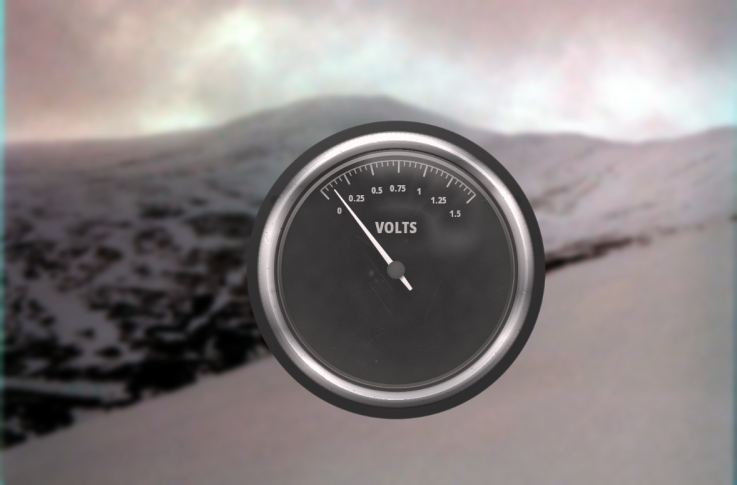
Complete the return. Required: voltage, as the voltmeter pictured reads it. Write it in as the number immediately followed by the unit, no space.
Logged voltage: 0.1V
